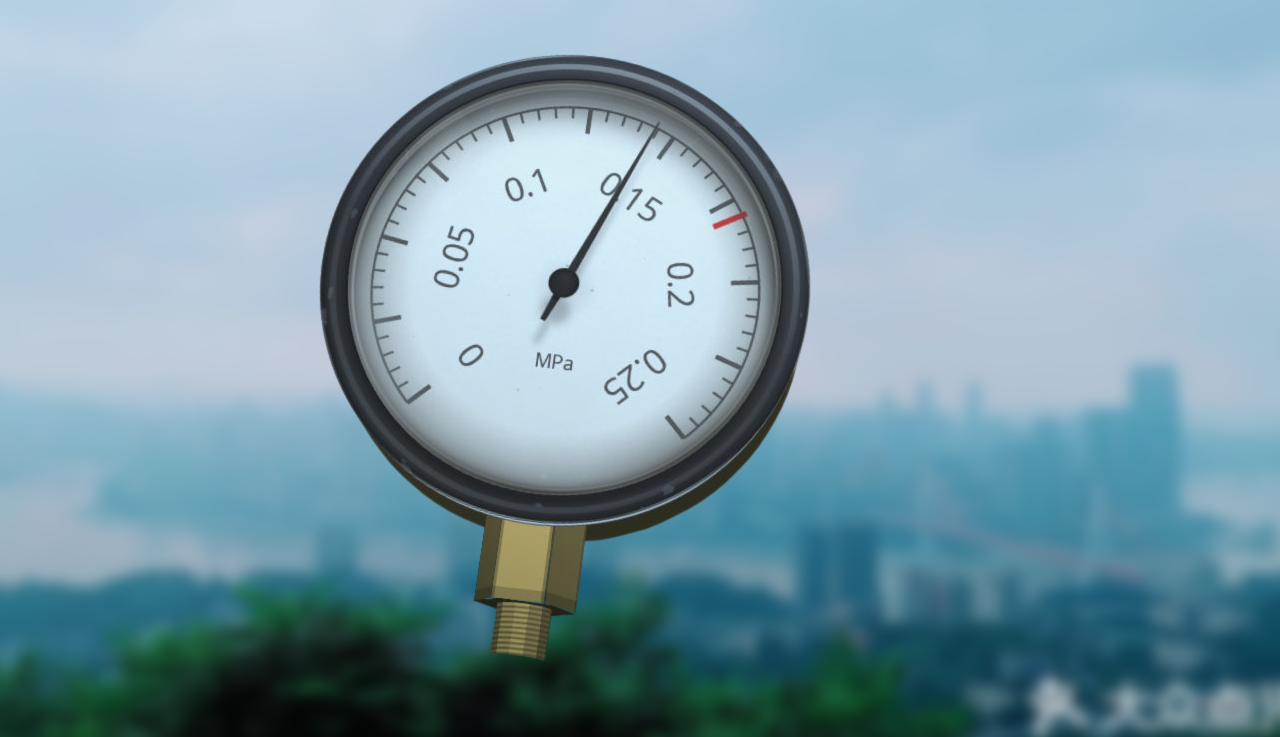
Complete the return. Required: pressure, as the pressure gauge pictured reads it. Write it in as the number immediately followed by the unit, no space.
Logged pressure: 0.145MPa
